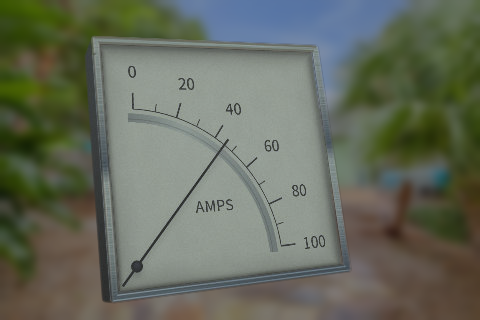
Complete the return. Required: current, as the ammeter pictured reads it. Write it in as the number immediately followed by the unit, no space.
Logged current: 45A
